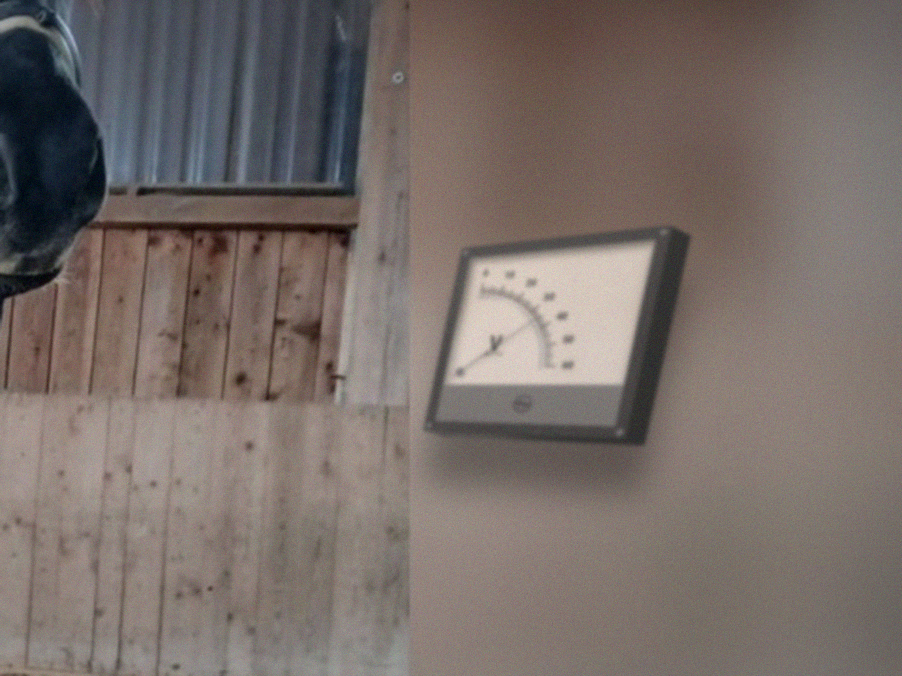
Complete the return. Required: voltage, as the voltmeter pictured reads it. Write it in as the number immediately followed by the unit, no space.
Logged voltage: 35V
